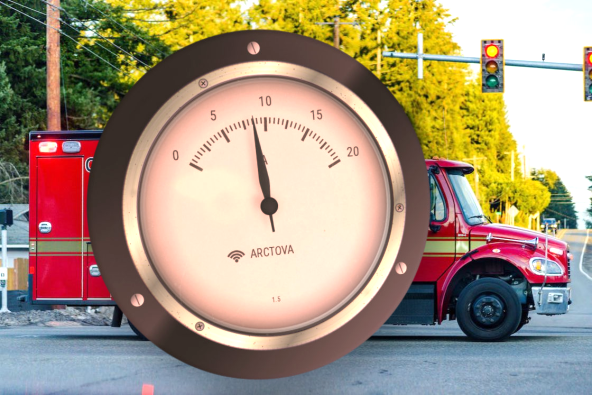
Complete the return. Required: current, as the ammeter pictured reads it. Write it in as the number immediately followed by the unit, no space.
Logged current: 8.5A
